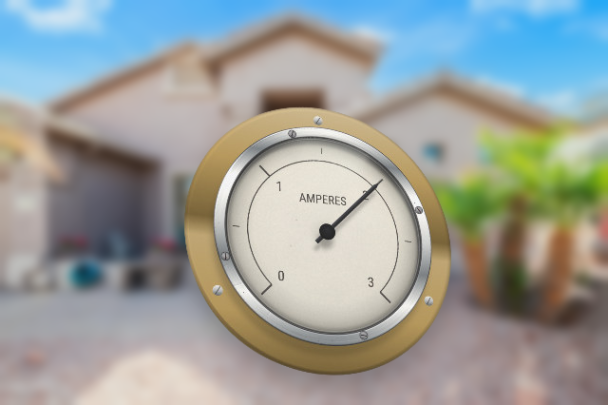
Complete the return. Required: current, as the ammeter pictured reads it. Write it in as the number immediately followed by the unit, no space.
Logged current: 2A
